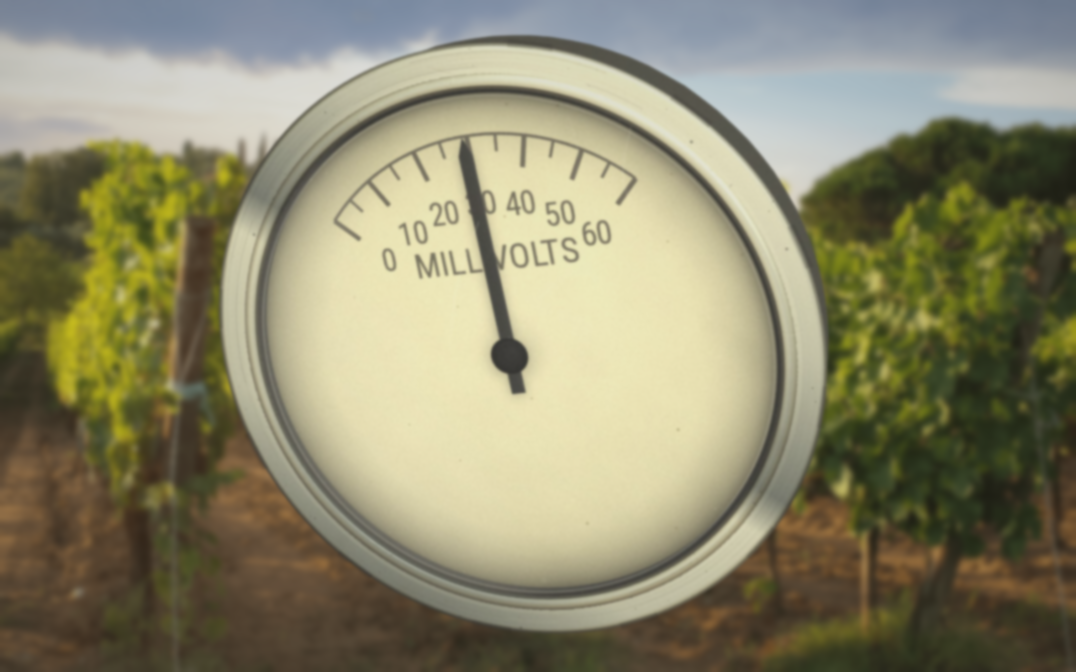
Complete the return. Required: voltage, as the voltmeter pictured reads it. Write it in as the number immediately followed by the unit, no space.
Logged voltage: 30mV
